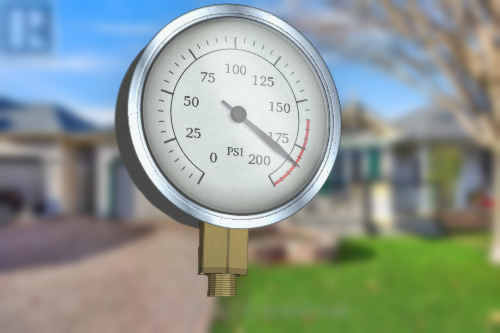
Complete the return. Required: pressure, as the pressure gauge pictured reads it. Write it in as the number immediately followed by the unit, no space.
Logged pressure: 185psi
